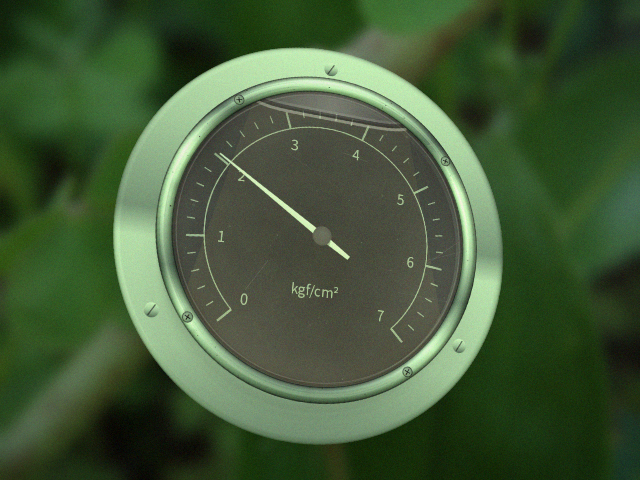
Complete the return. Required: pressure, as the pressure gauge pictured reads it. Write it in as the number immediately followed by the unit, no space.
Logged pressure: 2kg/cm²
